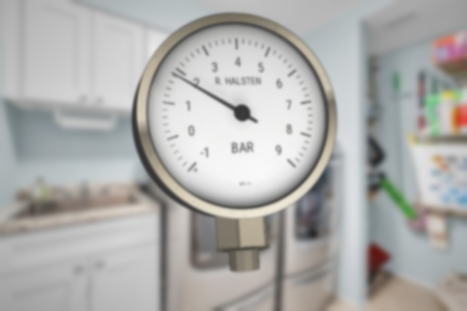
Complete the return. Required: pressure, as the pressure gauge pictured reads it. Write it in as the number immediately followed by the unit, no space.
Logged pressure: 1.8bar
